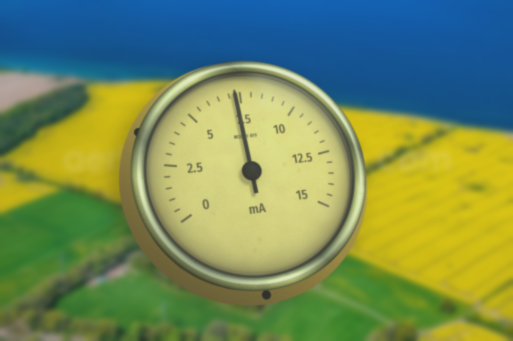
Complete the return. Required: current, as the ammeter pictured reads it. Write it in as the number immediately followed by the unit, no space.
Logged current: 7.25mA
